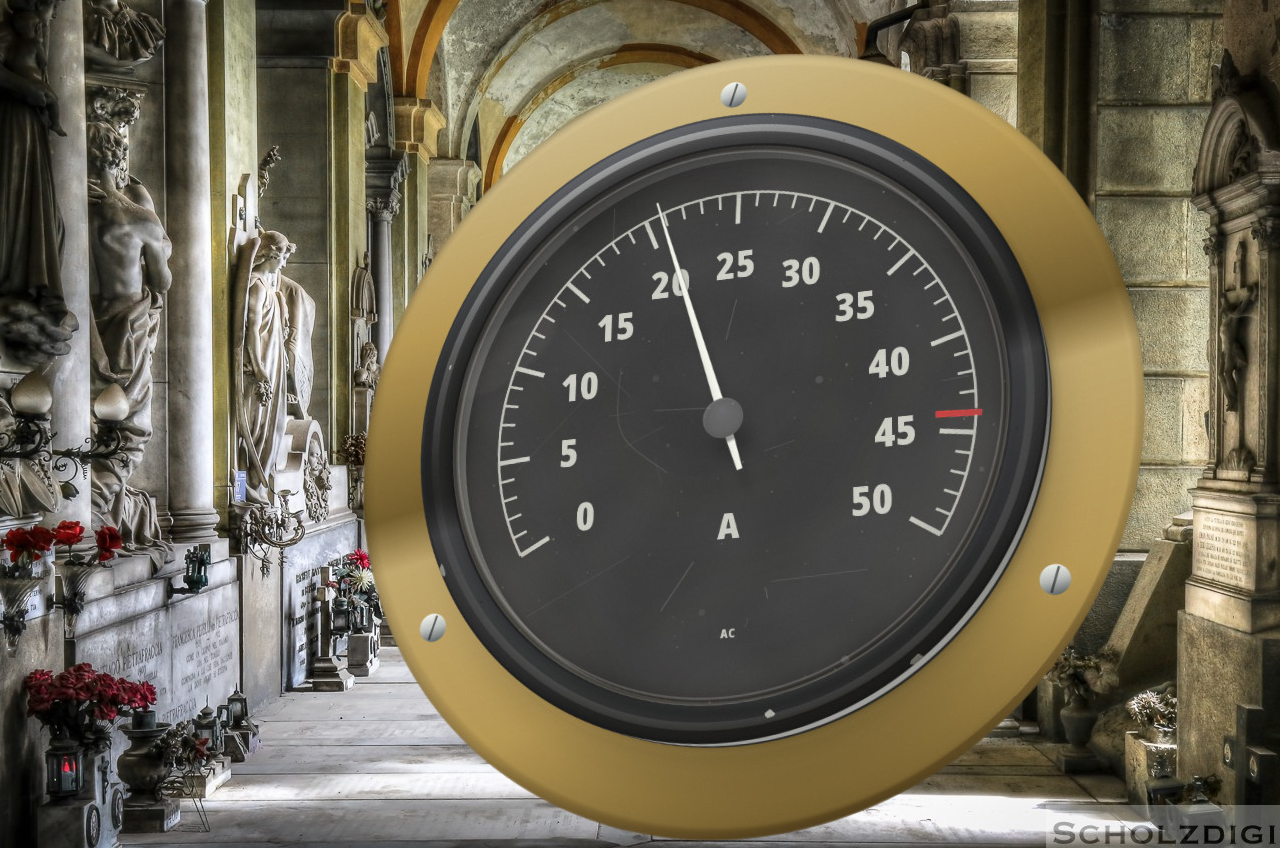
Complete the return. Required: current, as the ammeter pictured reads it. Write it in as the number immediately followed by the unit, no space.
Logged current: 21A
